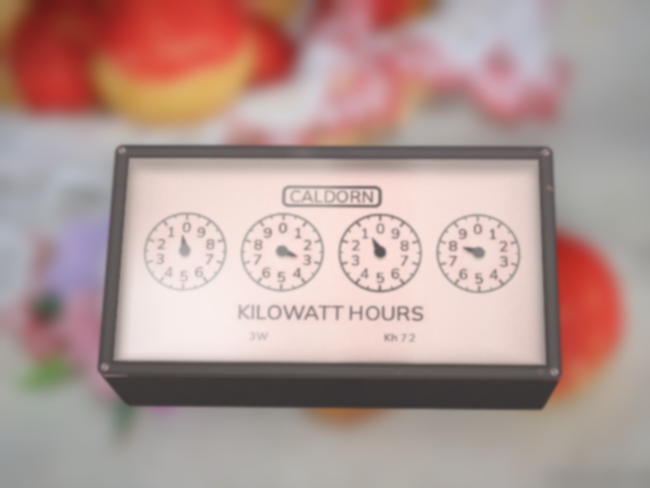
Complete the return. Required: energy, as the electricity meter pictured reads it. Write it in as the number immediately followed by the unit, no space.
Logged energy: 308kWh
